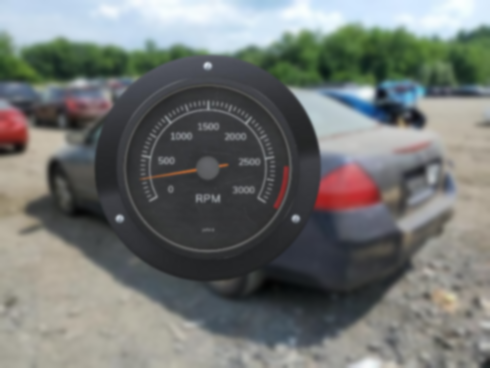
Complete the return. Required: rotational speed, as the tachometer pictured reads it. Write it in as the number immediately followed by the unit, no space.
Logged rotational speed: 250rpm
